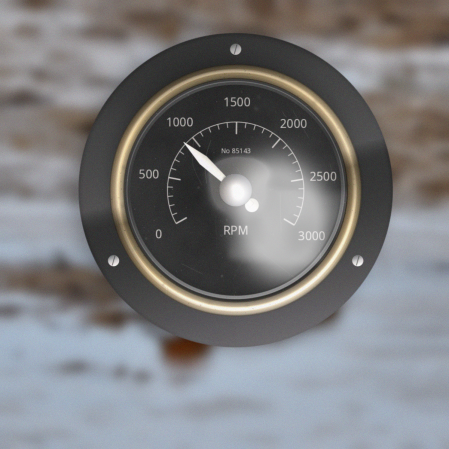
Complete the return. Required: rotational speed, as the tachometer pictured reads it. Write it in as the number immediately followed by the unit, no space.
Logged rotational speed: 900rpm
